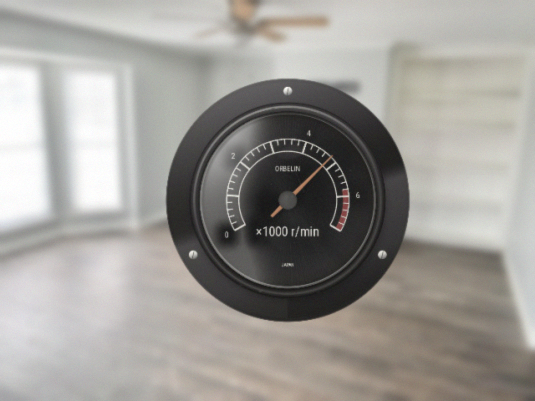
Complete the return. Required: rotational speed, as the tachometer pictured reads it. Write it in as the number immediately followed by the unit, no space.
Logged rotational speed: 4800rpm
